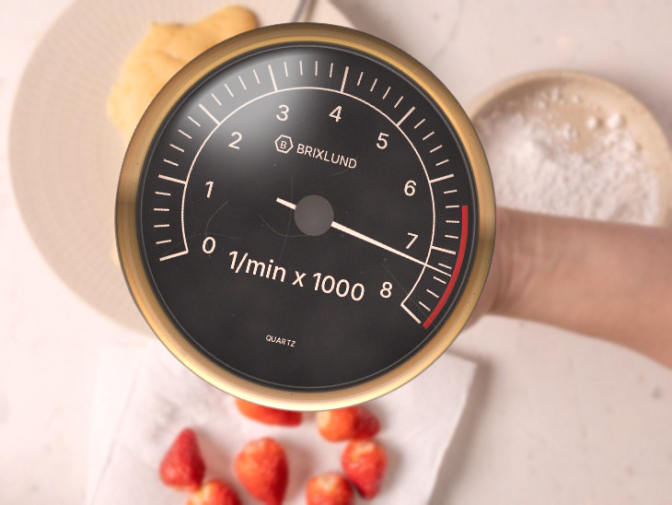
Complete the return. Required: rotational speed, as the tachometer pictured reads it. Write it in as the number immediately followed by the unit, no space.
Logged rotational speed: 7300rpm
